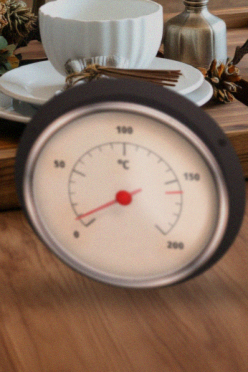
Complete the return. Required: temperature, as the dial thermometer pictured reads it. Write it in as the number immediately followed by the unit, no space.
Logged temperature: 10°C
